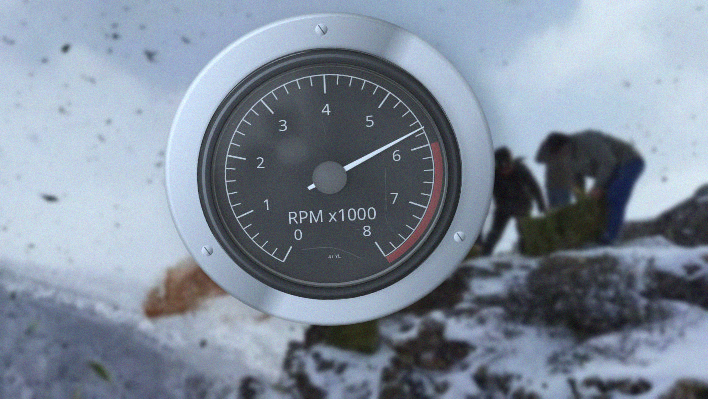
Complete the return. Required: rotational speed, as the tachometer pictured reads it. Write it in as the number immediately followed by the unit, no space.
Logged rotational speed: 5700rpm
